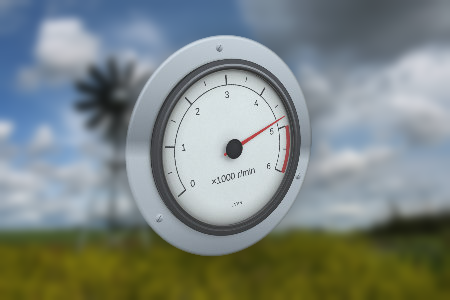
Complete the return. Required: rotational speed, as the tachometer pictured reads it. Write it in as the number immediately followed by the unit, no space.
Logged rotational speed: 4750rpm
